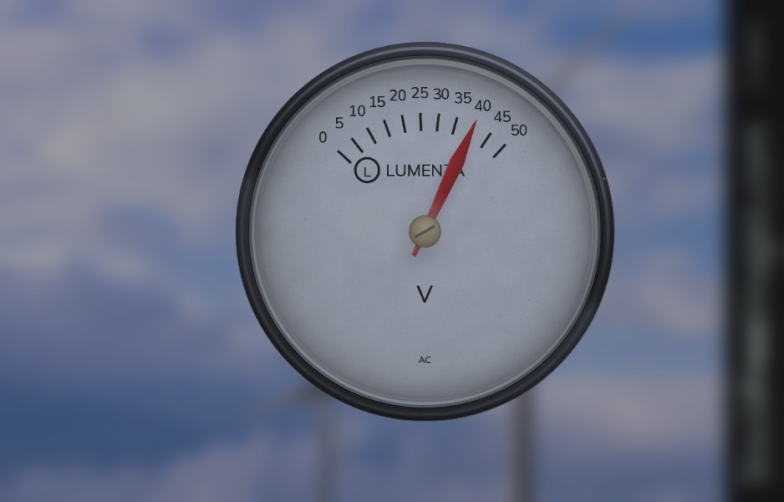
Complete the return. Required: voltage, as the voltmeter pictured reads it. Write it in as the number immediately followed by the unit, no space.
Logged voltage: 40V
